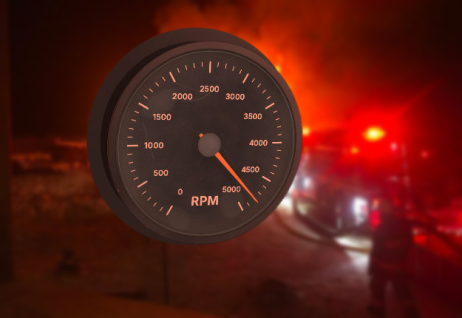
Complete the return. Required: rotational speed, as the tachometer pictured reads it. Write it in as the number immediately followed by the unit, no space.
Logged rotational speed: 4800rpm
